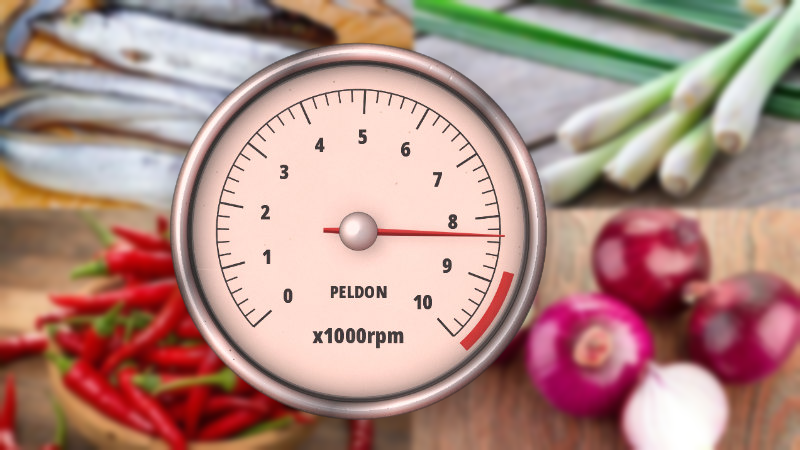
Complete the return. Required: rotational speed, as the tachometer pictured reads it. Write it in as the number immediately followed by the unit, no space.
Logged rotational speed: 8300rpm
